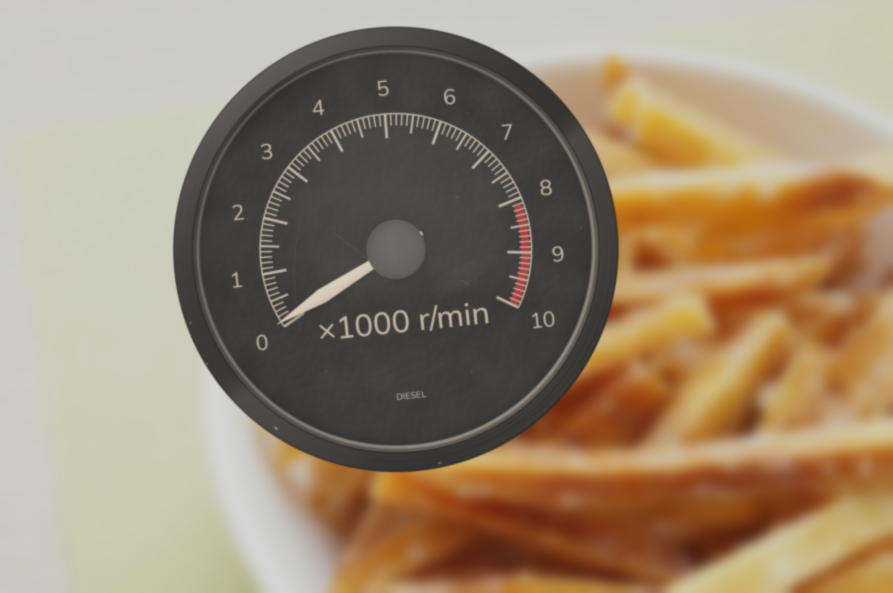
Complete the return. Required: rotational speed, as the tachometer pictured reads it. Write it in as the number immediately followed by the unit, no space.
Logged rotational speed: 100rpm
